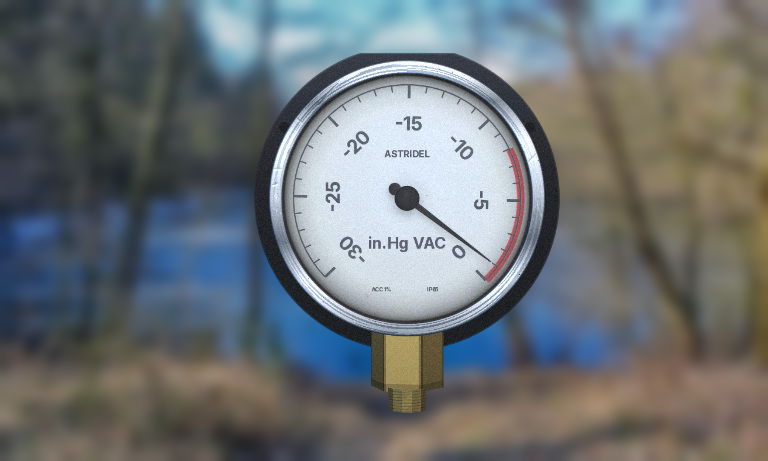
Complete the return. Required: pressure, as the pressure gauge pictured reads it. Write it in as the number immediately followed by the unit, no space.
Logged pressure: -1inHg
